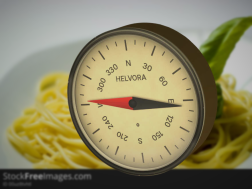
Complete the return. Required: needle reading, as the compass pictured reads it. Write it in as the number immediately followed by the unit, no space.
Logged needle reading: 275°
